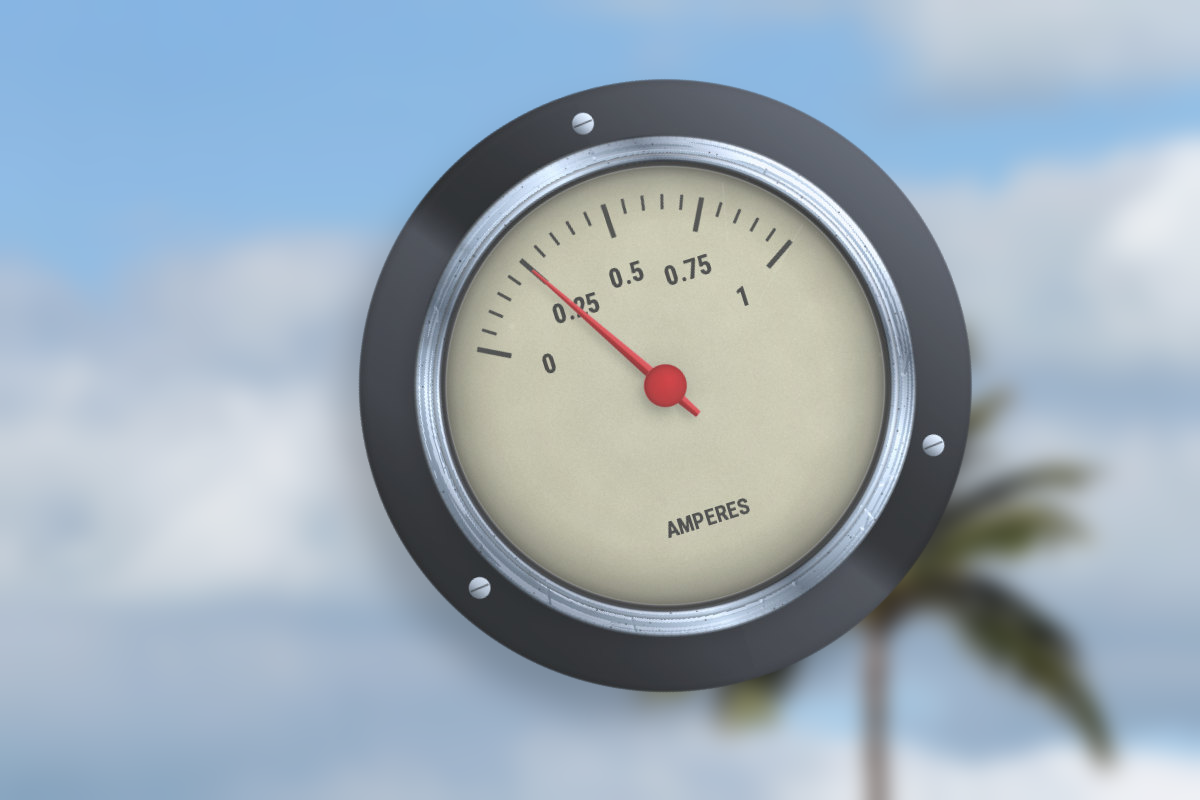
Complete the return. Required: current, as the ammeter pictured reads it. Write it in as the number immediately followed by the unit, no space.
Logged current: 0.25A
